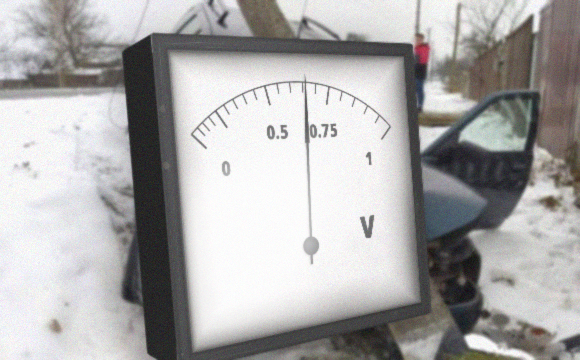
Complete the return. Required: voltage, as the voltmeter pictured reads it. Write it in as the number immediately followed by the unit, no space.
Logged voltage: 0.65V
